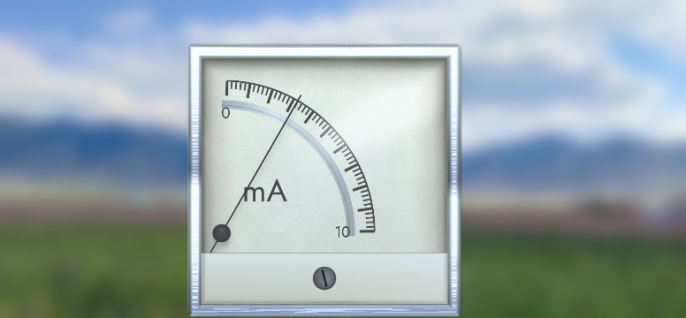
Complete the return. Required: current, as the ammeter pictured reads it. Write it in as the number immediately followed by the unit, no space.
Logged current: 3.2mA
